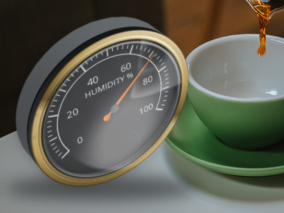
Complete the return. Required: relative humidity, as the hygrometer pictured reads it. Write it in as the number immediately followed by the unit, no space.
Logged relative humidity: 70%
